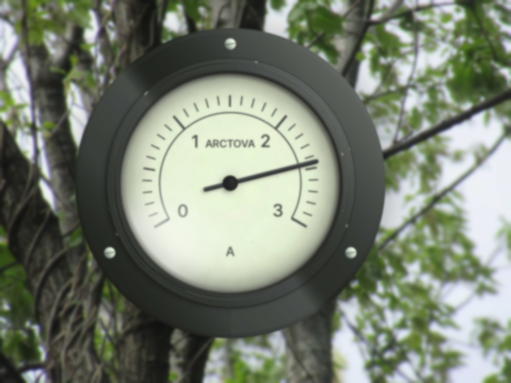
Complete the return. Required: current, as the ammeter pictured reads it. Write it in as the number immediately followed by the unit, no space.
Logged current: 2.45A
